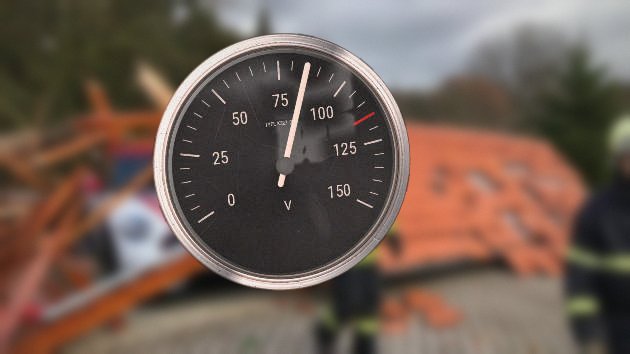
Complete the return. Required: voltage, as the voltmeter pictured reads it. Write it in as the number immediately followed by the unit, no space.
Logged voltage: 85V
